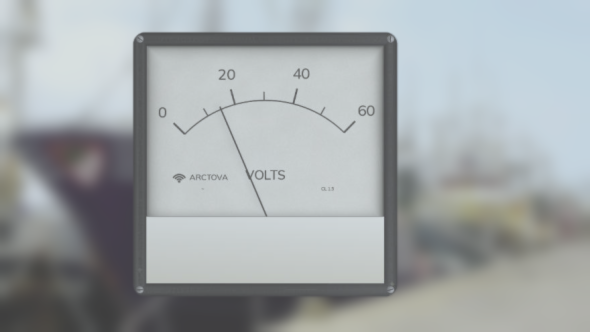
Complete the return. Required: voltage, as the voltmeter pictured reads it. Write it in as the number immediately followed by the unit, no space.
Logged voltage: 15V
